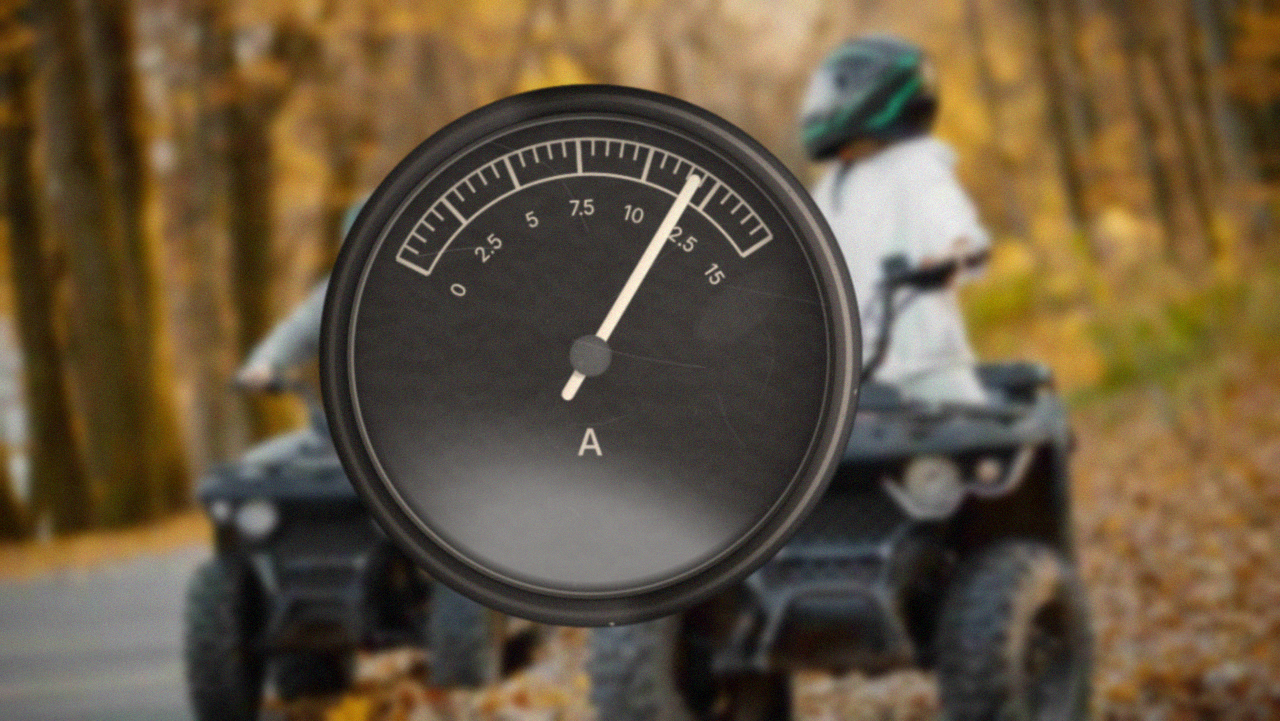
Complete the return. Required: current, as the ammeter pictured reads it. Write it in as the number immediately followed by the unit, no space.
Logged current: 11.75A
